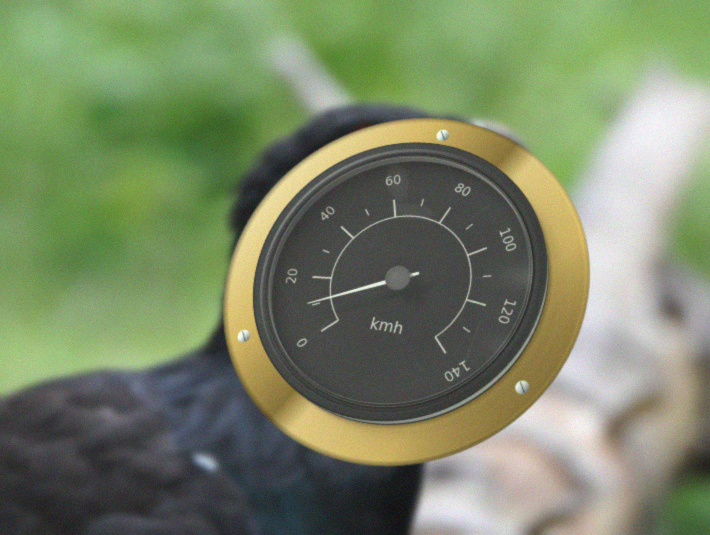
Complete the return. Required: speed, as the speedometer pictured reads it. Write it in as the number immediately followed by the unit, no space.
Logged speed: 10km/h
